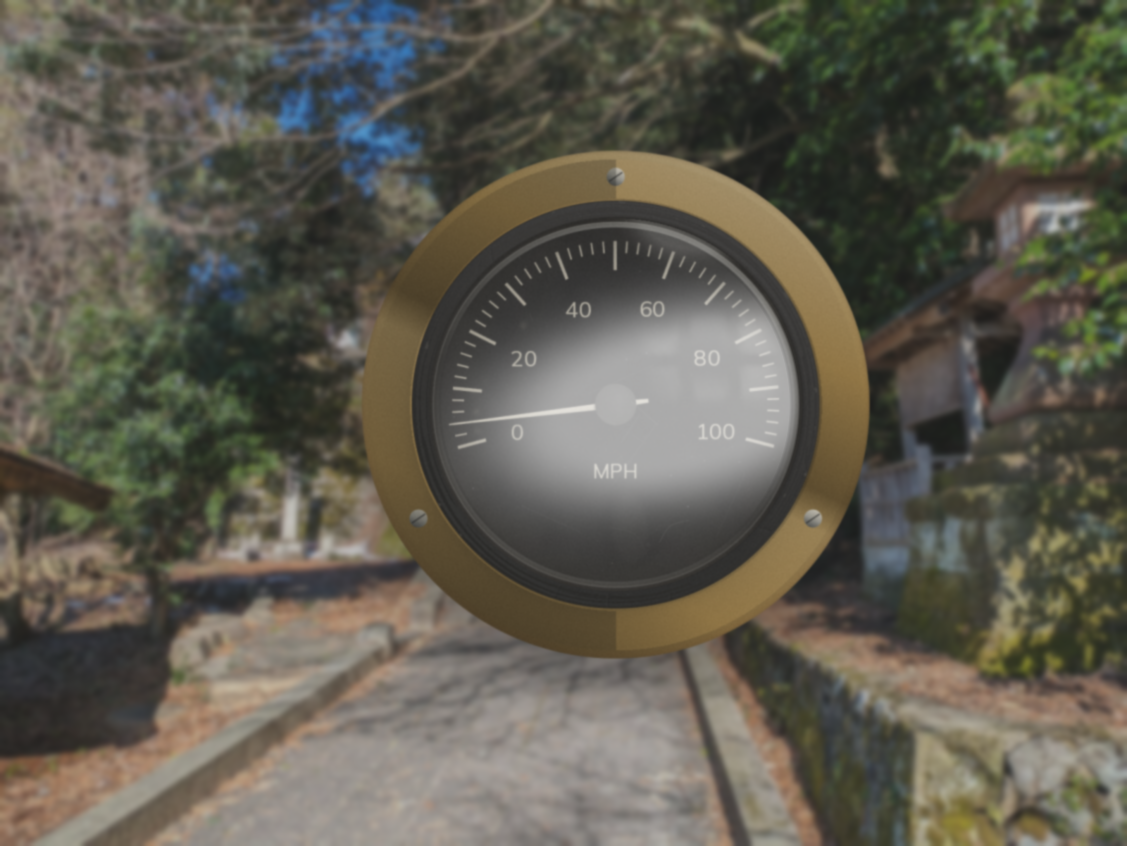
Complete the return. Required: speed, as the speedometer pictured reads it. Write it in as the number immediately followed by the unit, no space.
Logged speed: 4mph
